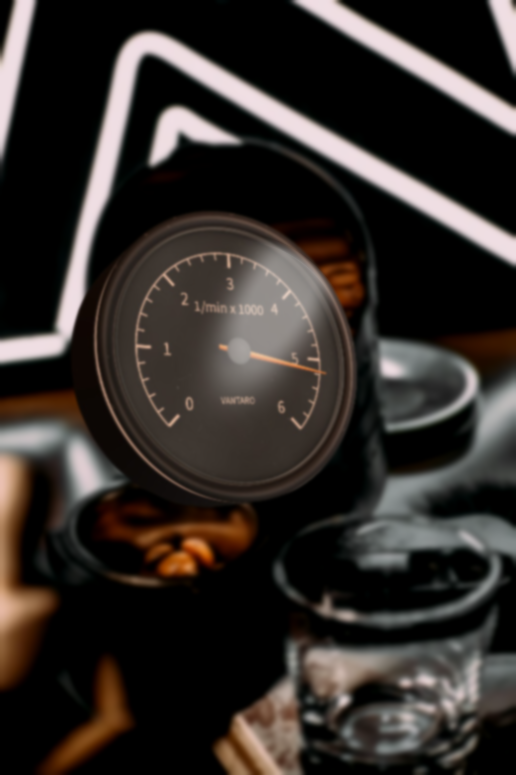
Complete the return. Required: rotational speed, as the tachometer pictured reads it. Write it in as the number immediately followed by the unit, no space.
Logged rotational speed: 5200rpm
